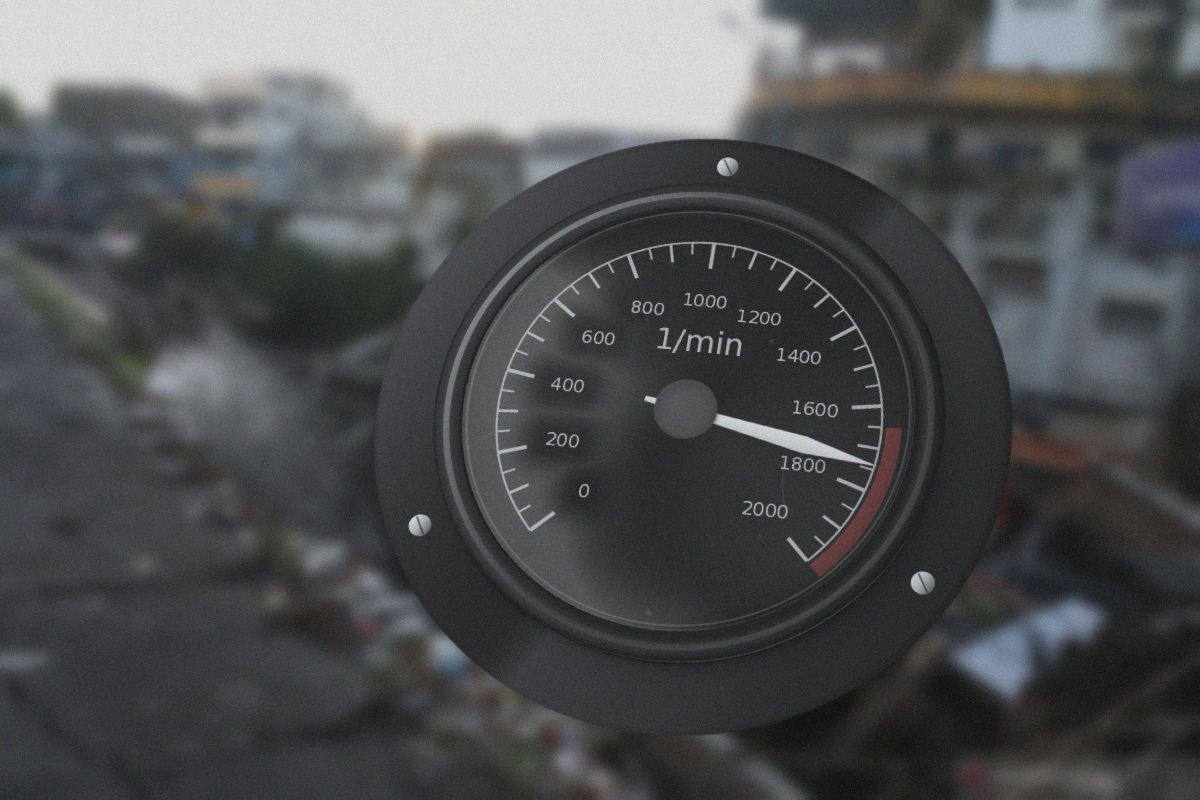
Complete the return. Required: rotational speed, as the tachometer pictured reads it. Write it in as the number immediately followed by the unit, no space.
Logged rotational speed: 1750rpm
